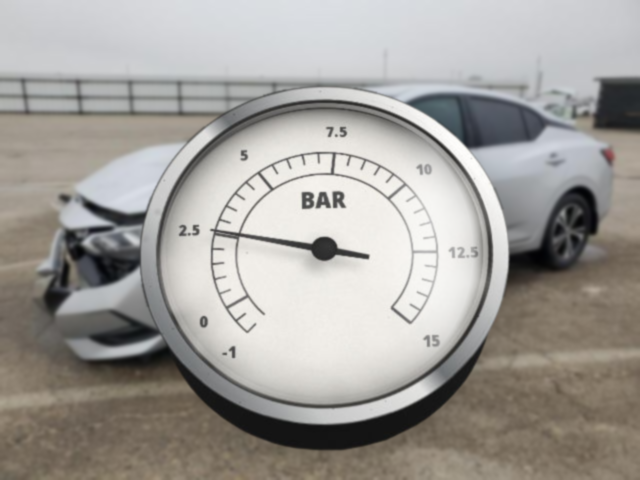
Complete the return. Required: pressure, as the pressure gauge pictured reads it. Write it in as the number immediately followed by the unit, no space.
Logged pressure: 2.5bar
